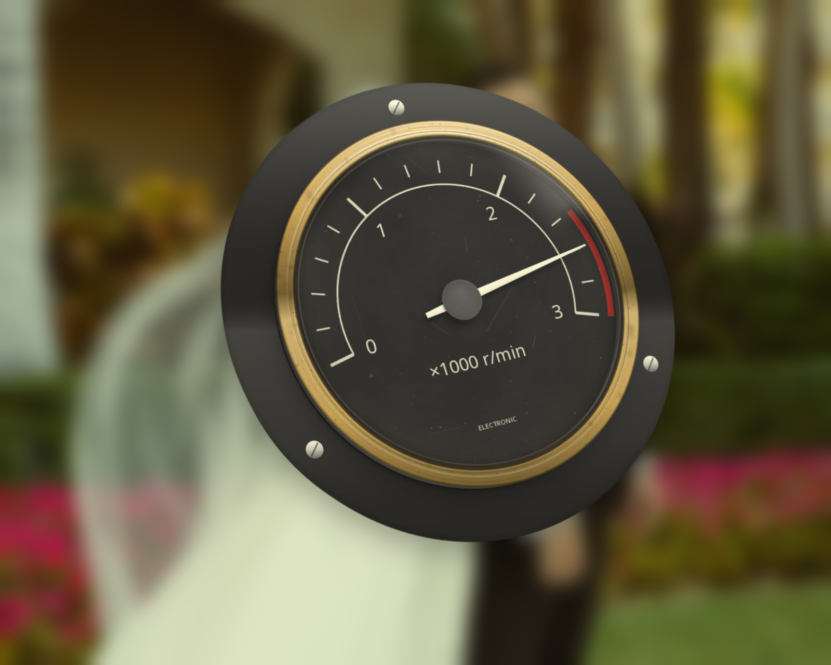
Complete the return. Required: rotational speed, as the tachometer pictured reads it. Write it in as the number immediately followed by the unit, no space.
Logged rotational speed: 2600rpm
